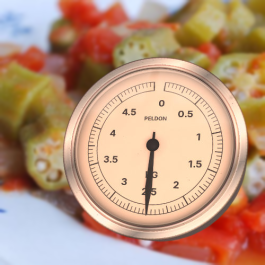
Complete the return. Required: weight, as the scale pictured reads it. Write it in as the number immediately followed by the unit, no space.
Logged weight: 2.5kg
